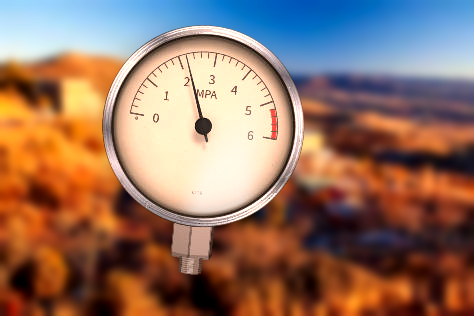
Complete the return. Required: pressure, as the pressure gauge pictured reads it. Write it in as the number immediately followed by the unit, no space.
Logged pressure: 2.2MPa
